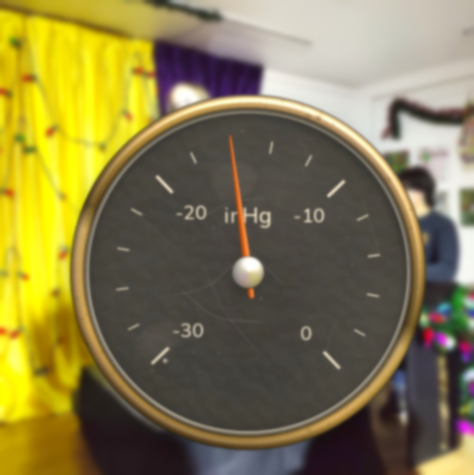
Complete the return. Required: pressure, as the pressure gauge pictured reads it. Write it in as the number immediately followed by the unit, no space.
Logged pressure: -16inHg
